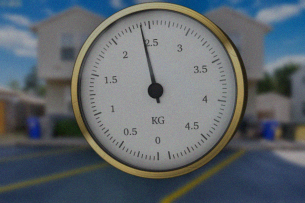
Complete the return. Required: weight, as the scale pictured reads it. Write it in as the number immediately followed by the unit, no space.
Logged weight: 2.4kg
